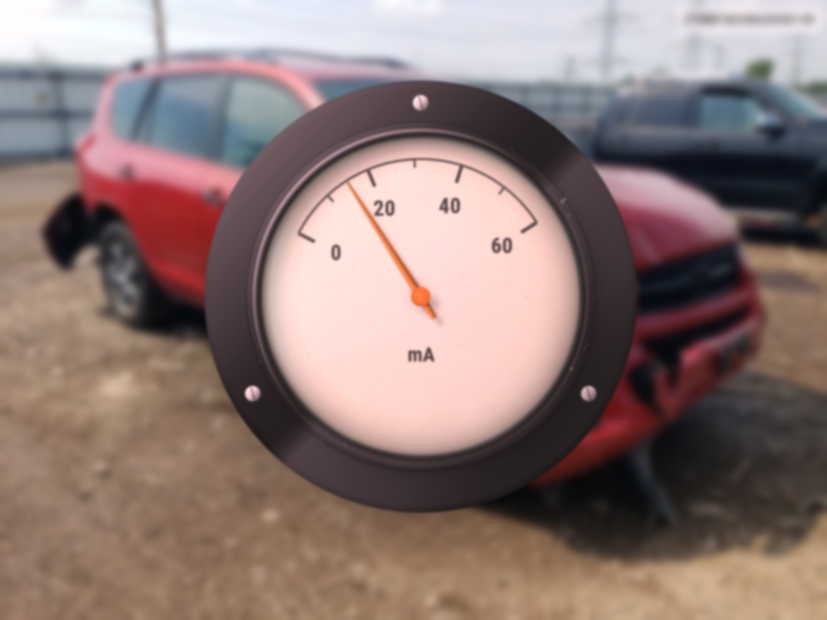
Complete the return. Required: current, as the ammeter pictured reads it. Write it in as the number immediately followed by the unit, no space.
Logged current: 15mA
